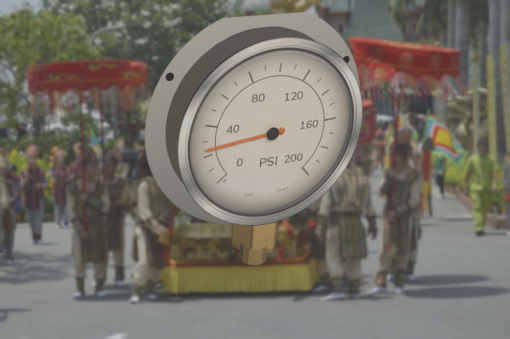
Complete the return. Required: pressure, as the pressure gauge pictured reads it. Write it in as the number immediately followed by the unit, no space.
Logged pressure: 25psi
